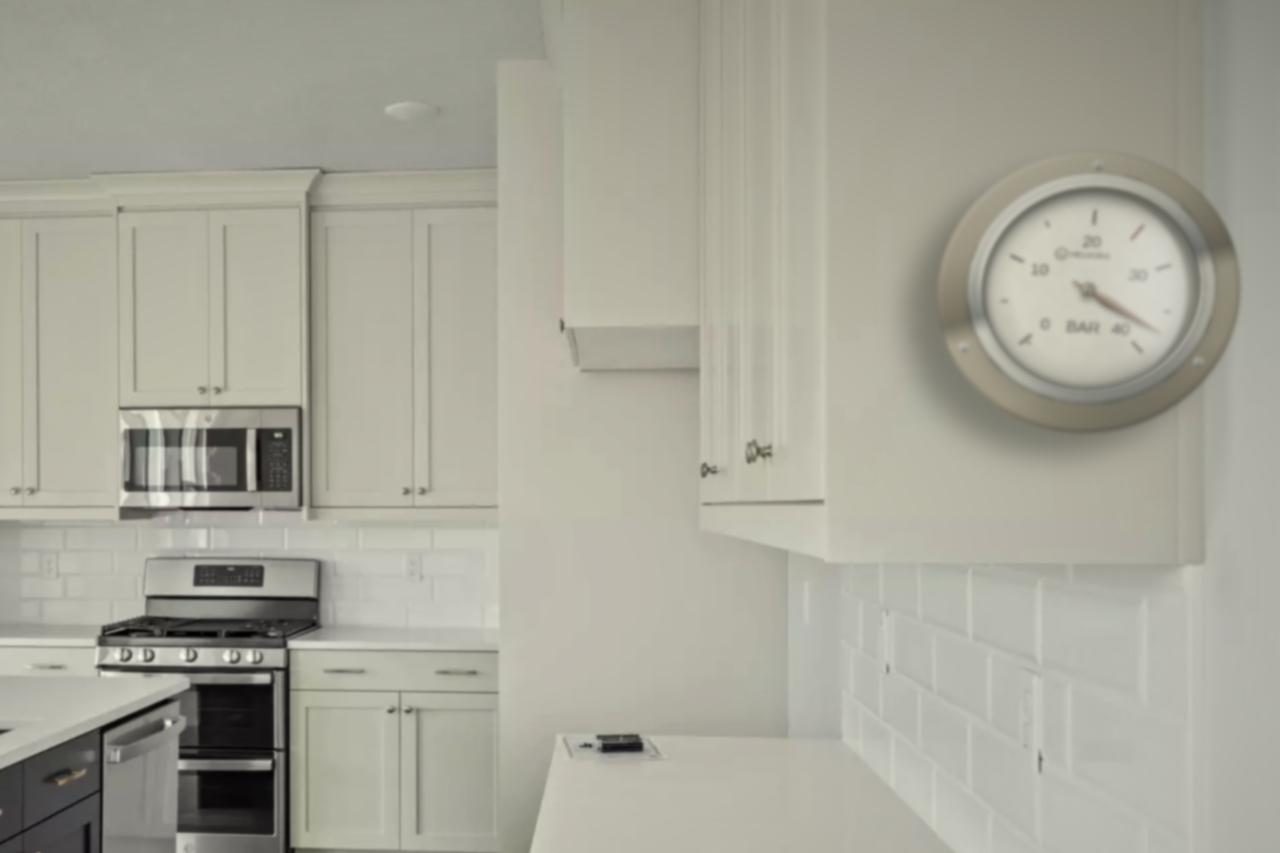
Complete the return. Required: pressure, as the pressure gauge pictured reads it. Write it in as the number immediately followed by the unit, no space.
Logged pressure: 37.5bar
